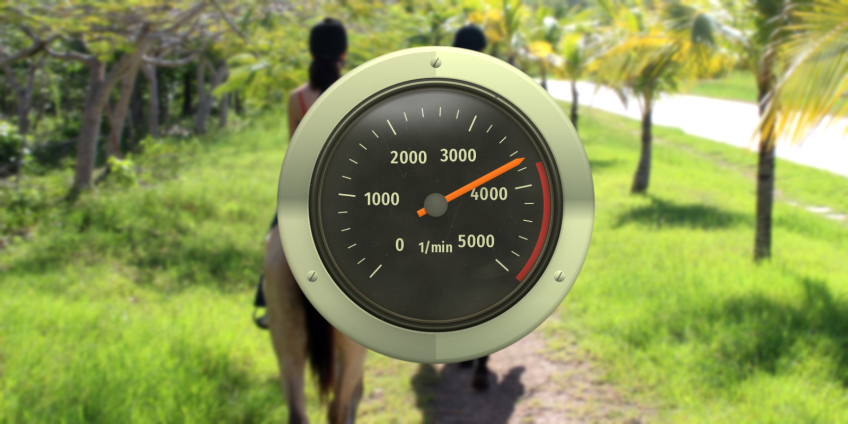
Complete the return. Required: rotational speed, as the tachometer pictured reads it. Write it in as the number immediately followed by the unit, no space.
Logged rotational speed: 3700rpm
